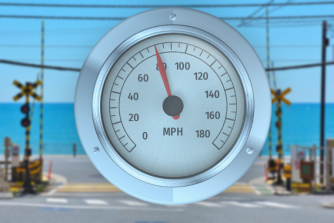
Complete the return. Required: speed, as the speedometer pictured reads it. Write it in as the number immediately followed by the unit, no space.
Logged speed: 80mph
